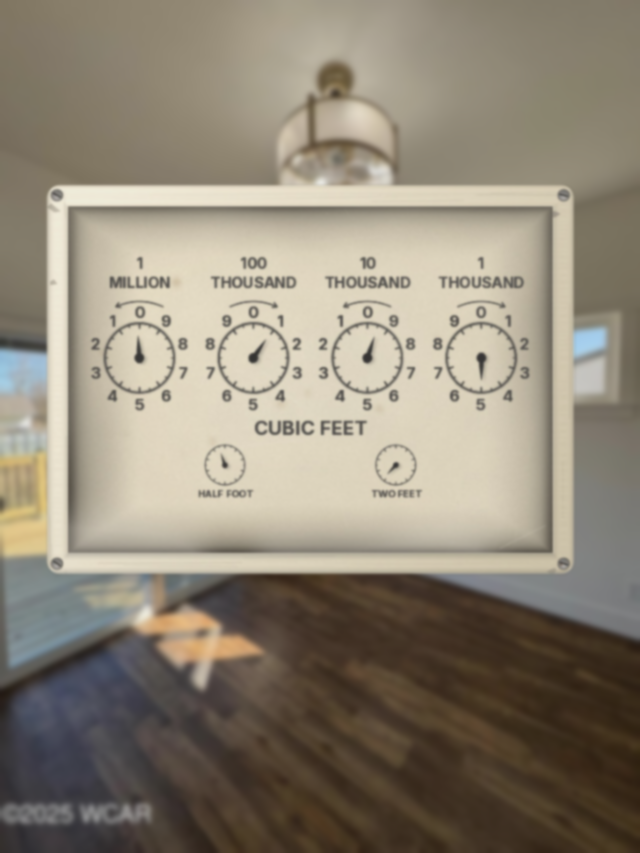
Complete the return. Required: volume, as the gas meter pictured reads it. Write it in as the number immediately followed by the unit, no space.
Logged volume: 9500ft³
